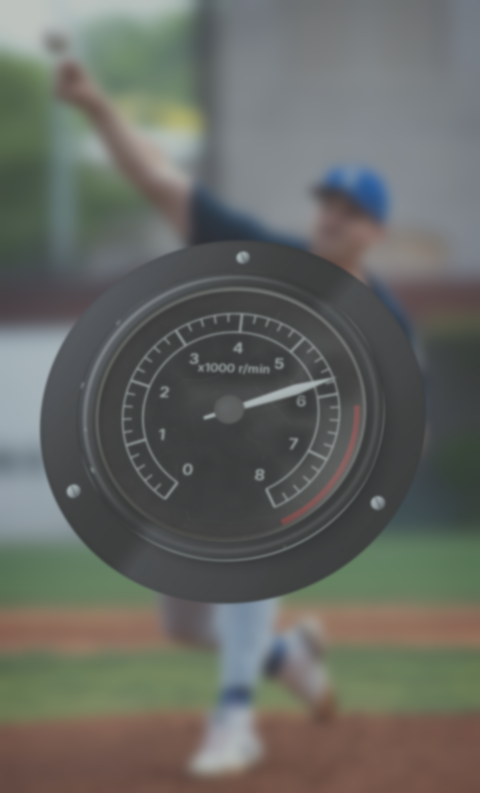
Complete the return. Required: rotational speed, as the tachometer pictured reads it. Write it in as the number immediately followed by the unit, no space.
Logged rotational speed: 5800rpm
